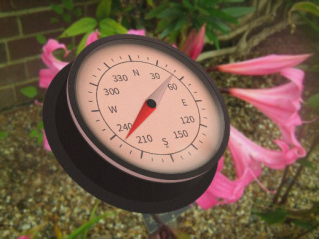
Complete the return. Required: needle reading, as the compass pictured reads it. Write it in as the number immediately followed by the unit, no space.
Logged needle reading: 230°
